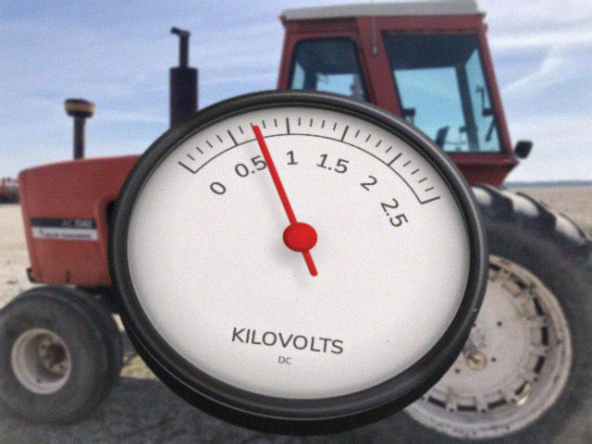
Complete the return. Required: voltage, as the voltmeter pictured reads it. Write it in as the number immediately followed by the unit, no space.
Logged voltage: 0.7kV
